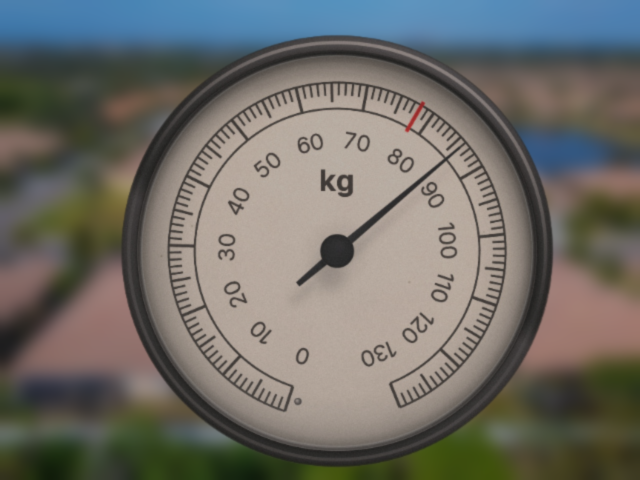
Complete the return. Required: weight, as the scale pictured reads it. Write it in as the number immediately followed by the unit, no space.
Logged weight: 86kg
